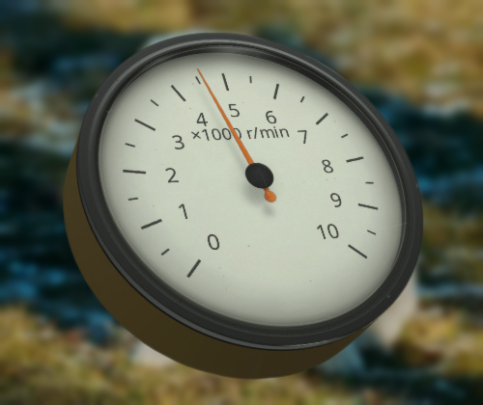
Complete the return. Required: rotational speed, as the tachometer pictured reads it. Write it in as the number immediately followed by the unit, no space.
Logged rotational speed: 4500rpm
